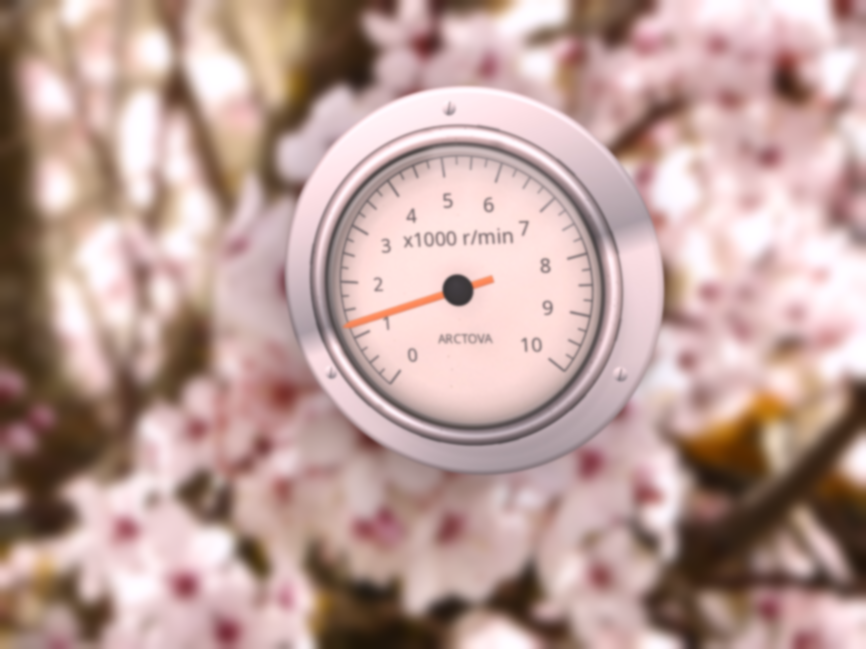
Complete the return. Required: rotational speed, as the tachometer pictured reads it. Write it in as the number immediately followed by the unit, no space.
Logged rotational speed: 1250rpm
